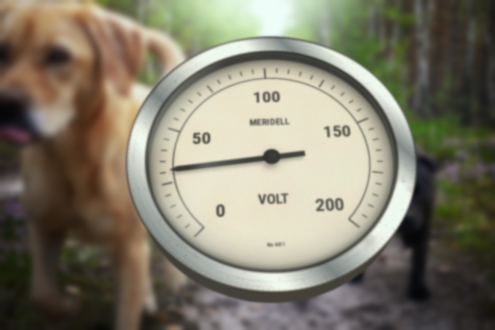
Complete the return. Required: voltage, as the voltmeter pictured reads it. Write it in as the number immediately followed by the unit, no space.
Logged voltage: 30V
